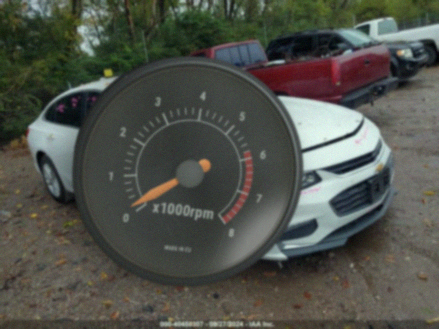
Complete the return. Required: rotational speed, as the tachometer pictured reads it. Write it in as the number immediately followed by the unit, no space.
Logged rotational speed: 200rpm
